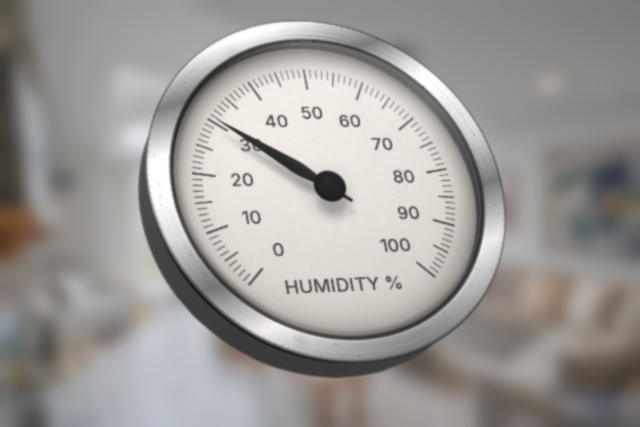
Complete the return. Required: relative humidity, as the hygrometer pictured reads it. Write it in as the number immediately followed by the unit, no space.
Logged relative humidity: 30%
